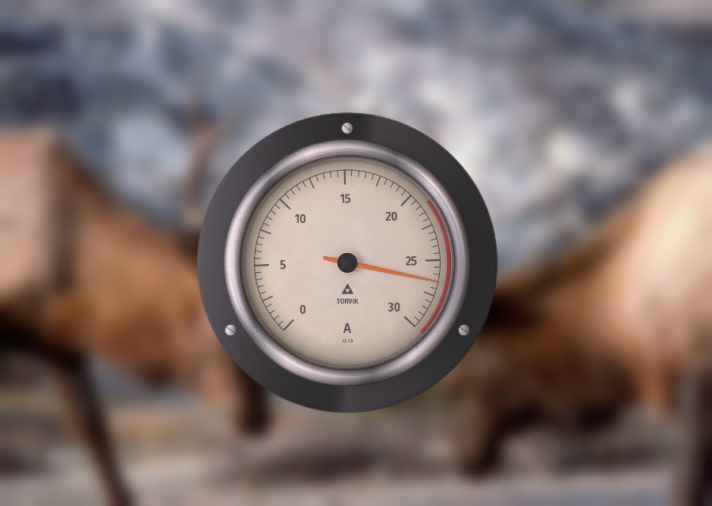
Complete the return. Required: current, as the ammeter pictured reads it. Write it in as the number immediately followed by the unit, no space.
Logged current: 26.5A
